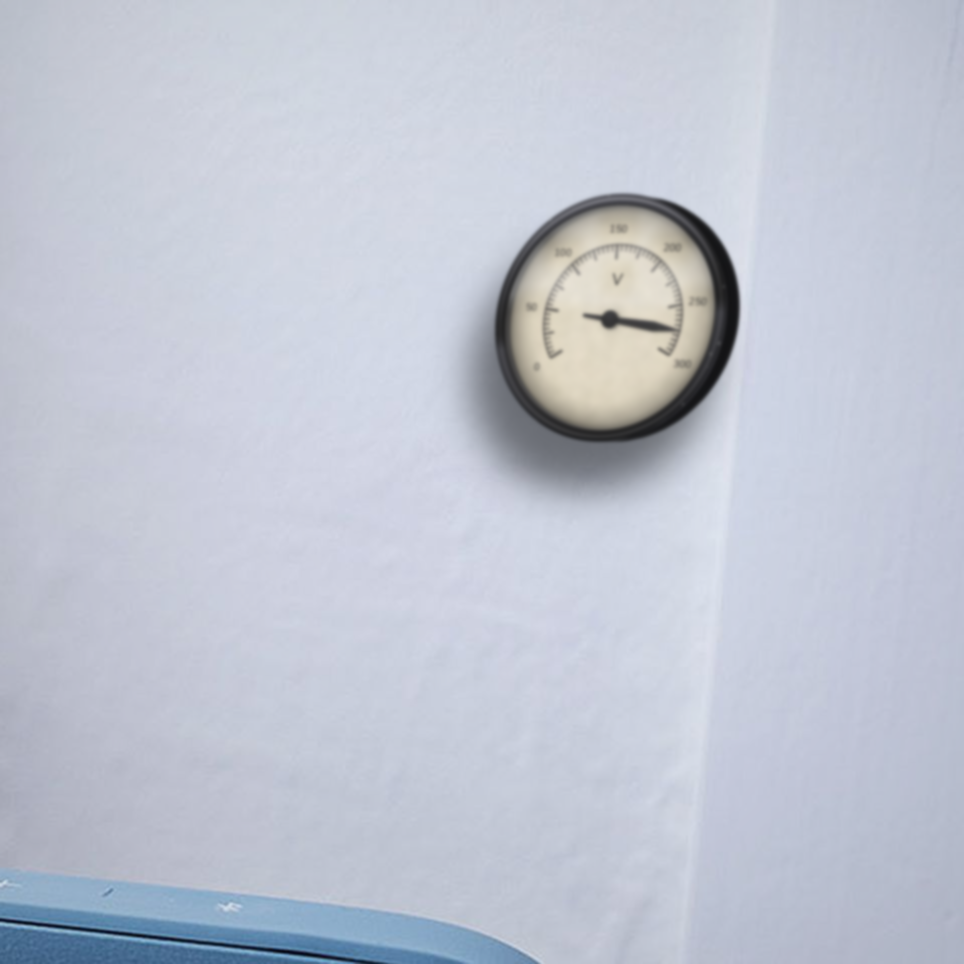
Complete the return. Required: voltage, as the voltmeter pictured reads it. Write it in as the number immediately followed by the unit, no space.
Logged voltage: 275V
